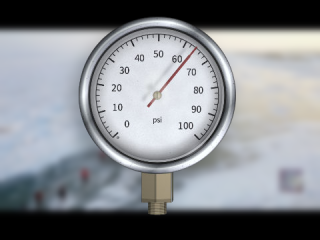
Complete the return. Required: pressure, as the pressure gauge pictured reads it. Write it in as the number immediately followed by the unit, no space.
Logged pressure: 64psi
